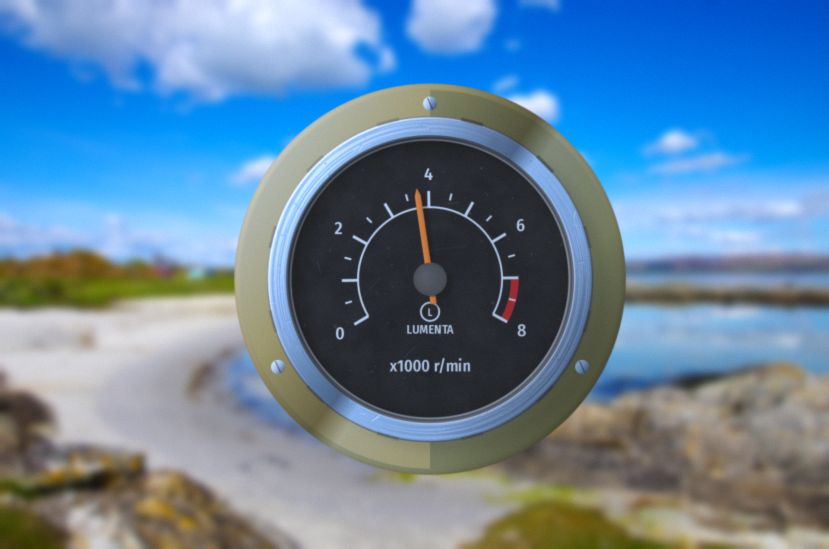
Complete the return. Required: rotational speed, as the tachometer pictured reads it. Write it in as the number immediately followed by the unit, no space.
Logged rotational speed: 3750rpm
